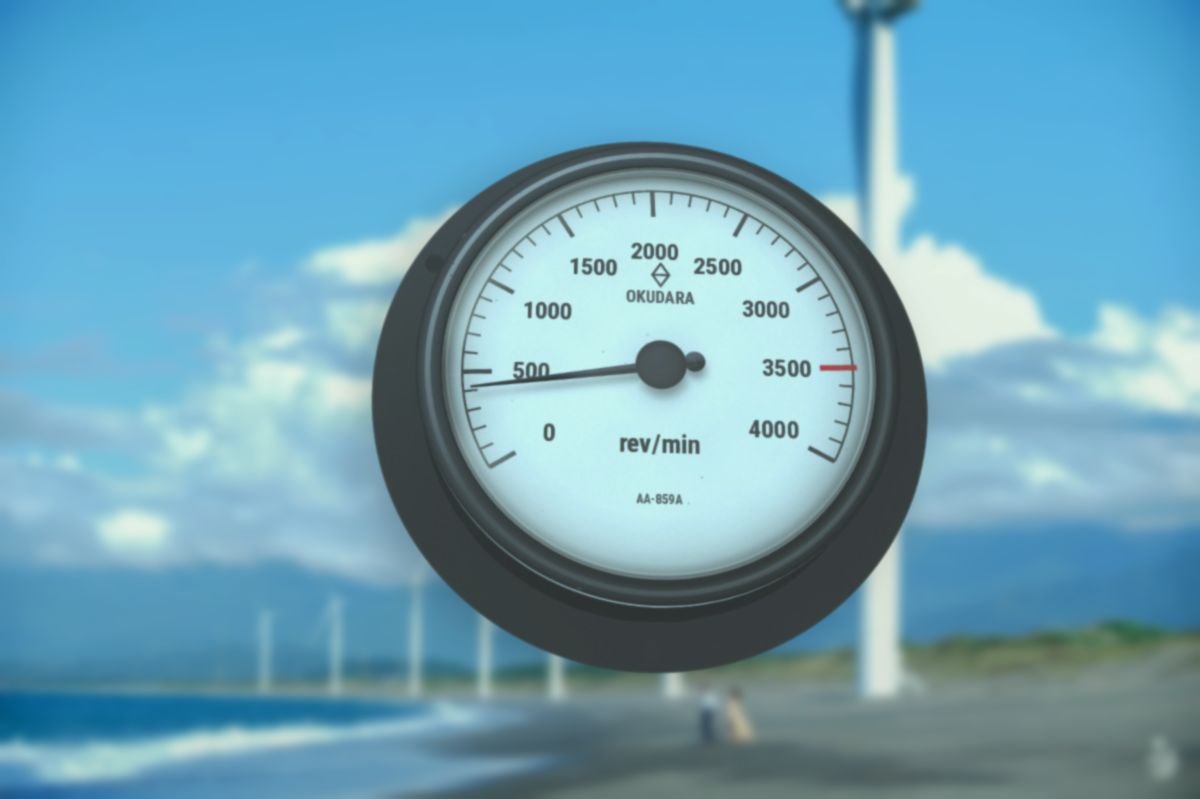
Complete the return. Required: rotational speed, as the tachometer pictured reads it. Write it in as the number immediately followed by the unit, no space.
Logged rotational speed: 400rpm
